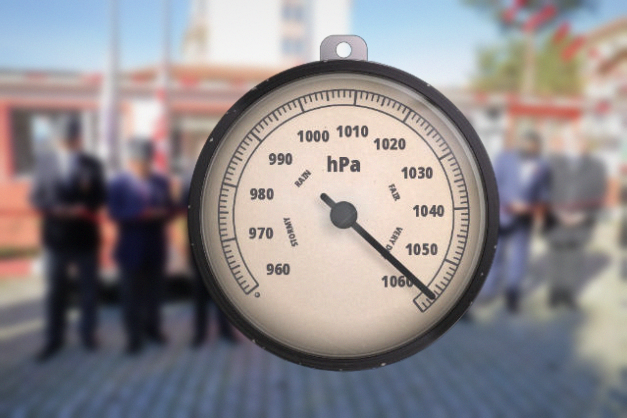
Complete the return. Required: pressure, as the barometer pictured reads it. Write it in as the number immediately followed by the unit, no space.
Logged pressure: 1057hPa
